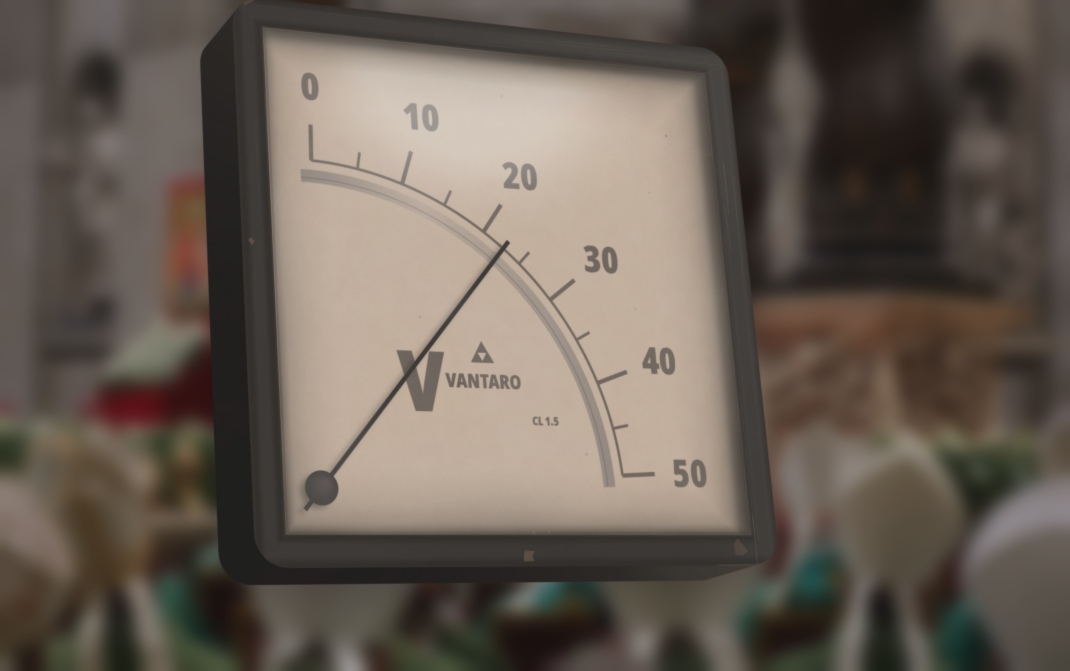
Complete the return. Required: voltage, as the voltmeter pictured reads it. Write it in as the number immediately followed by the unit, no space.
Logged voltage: 22.5V
